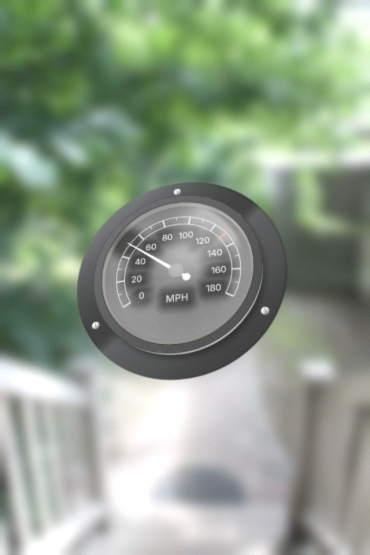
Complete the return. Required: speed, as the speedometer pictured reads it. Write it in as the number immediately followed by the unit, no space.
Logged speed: 50mph
